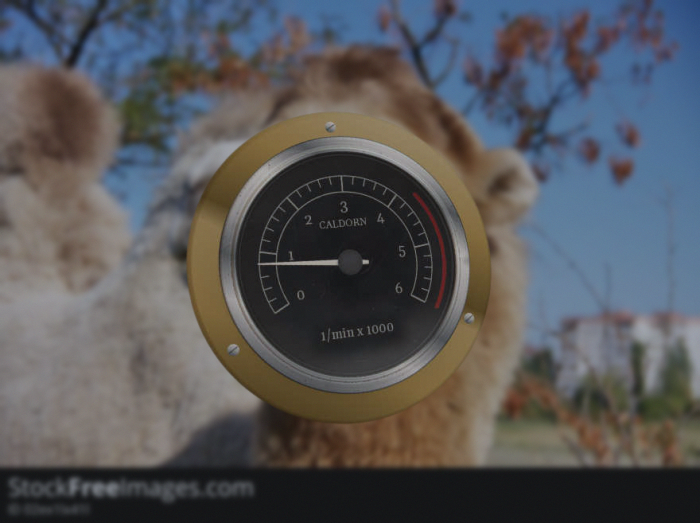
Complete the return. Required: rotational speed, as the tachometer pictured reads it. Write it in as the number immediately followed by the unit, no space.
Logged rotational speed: 800rpm
